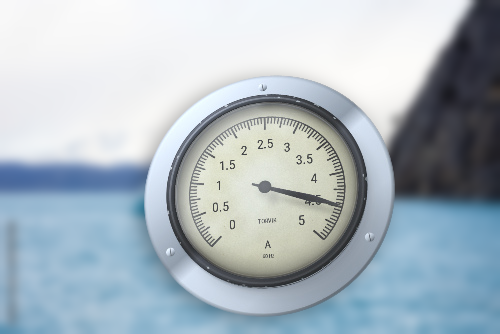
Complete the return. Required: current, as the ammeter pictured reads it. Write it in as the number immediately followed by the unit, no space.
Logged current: 4.5A
